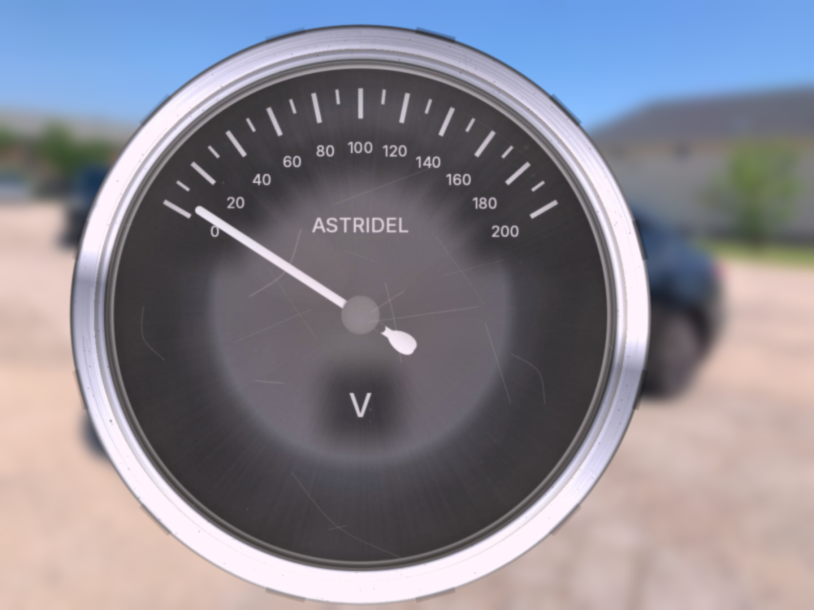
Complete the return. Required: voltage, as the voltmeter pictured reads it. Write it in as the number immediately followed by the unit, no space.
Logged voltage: 5V
